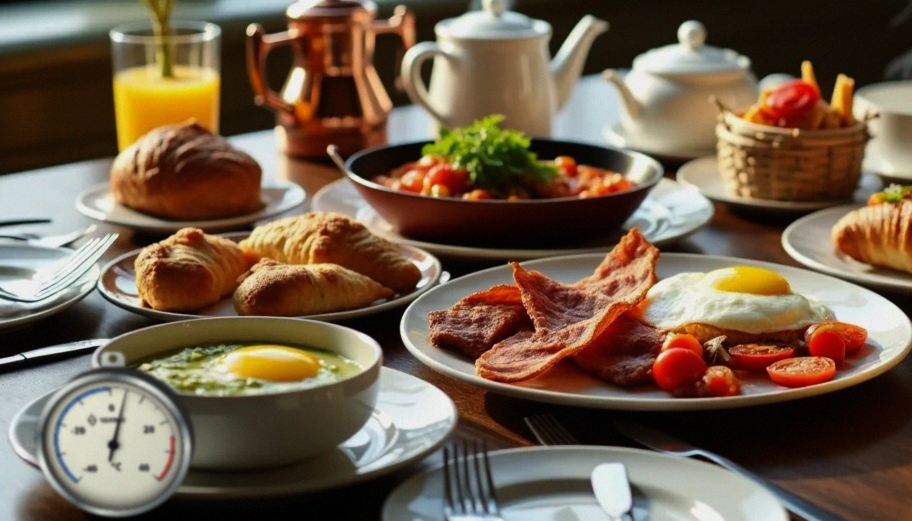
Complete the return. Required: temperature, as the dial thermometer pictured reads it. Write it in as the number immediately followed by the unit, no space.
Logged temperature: 5°C
